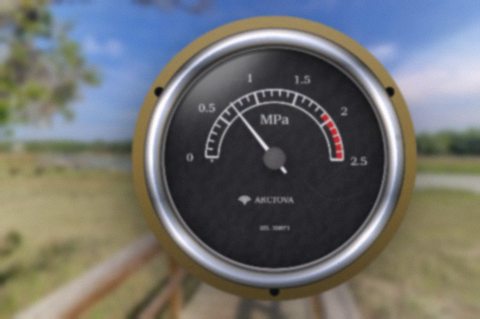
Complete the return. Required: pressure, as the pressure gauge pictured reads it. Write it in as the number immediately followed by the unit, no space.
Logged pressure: 0.7MPa
